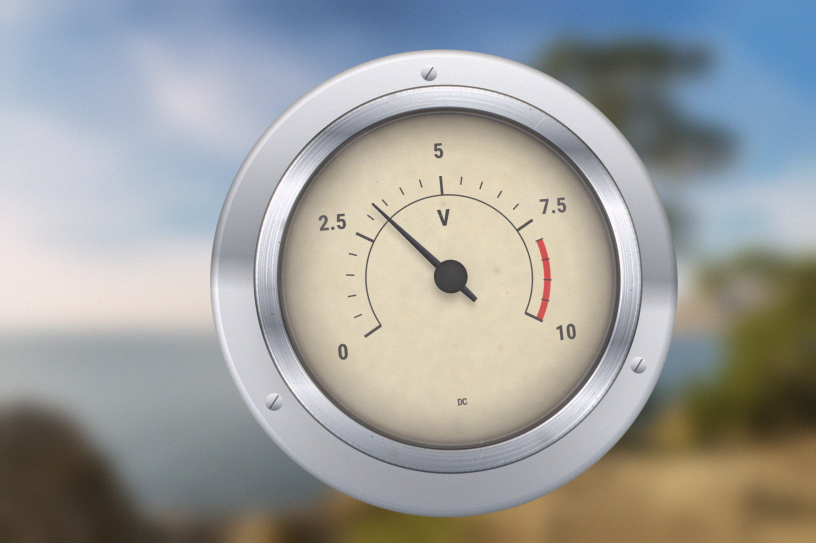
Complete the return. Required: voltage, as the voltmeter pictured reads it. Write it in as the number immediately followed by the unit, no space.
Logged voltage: 3.25V
